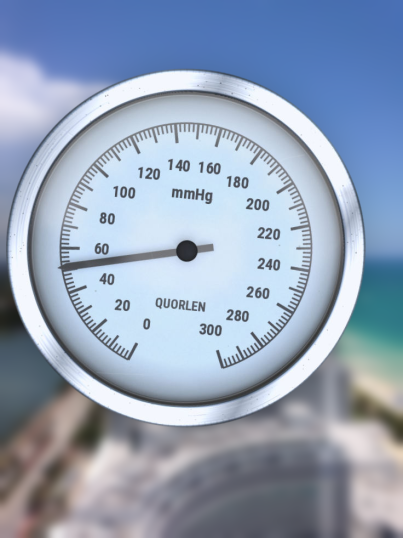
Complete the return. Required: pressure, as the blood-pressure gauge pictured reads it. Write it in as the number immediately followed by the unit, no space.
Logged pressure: 52mmHg
